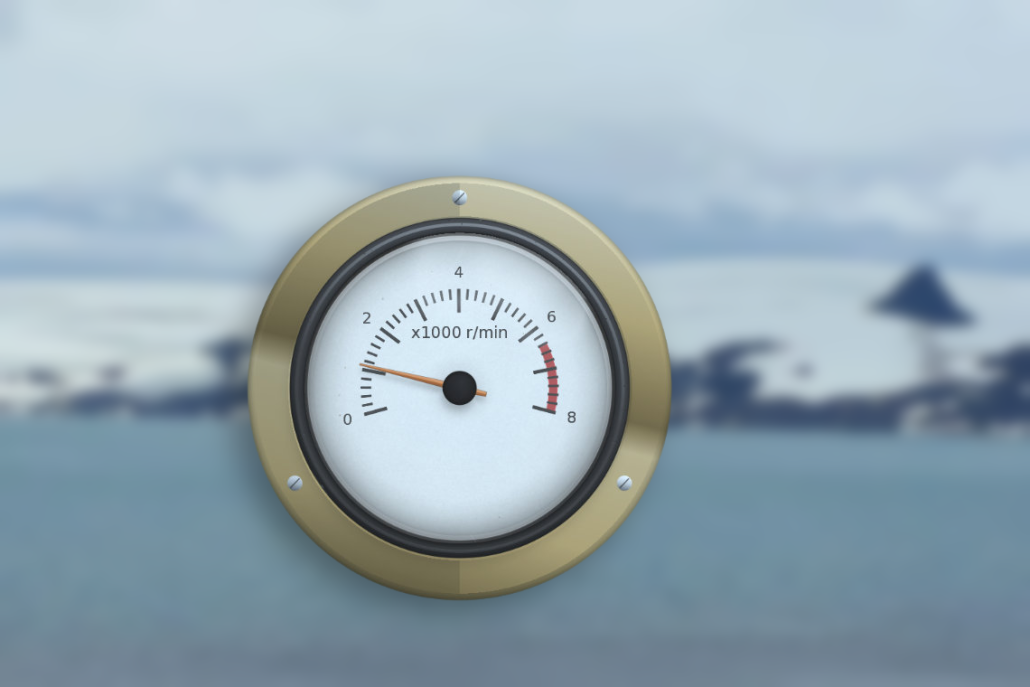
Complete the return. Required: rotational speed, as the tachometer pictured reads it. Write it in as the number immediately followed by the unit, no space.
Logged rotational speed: 1100rpm
